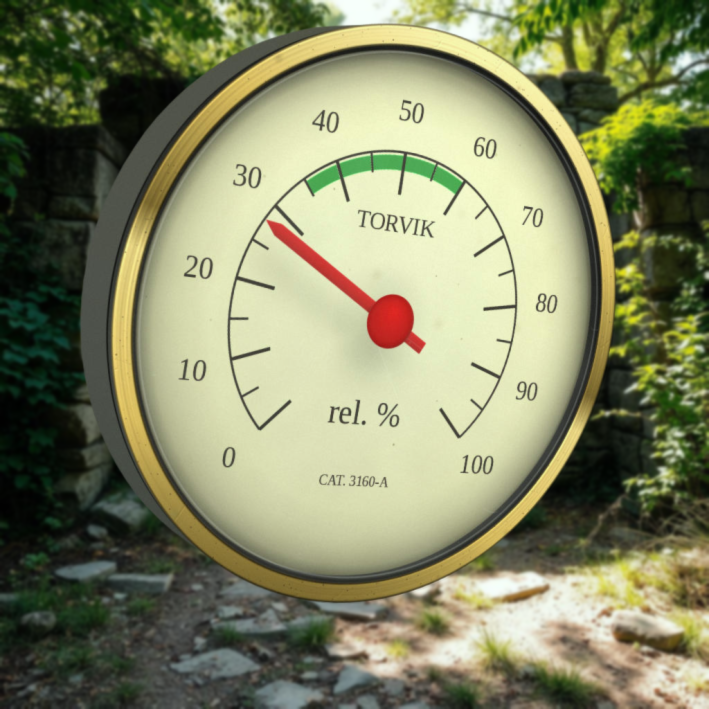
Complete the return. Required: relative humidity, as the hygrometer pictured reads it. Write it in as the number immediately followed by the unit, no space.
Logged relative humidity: 27.5%
